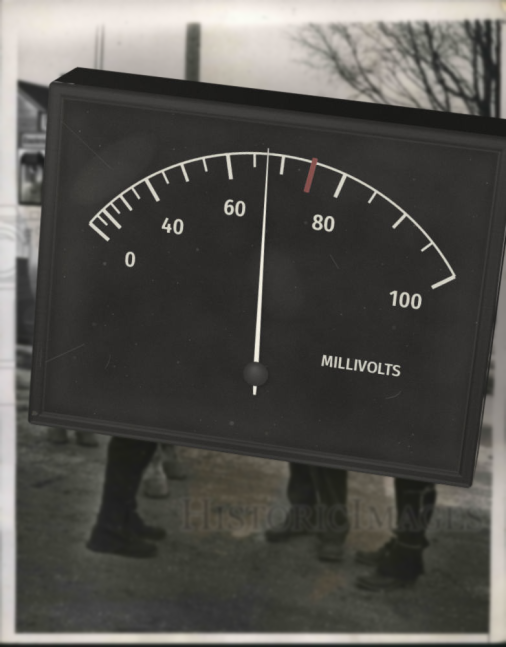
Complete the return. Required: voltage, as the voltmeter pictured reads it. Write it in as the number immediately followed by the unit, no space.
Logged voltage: 67.5mV
